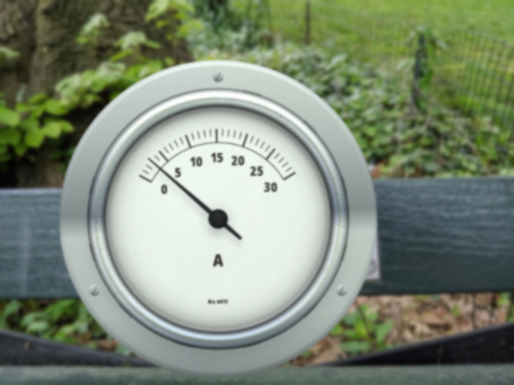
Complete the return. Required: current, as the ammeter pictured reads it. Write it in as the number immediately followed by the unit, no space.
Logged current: 3A
